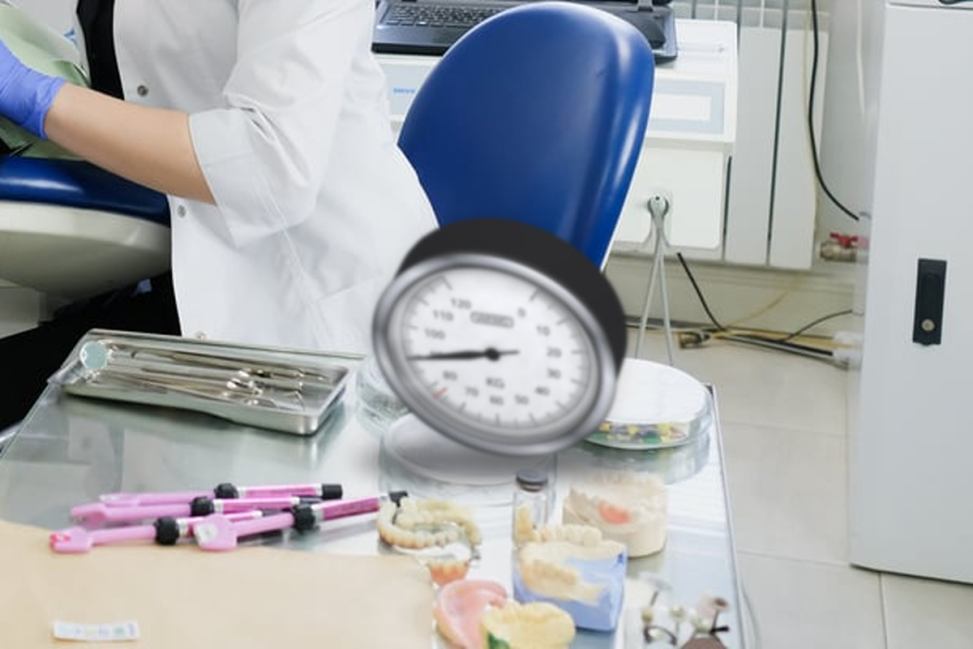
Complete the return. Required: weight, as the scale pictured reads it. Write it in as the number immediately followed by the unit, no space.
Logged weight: 90kg
